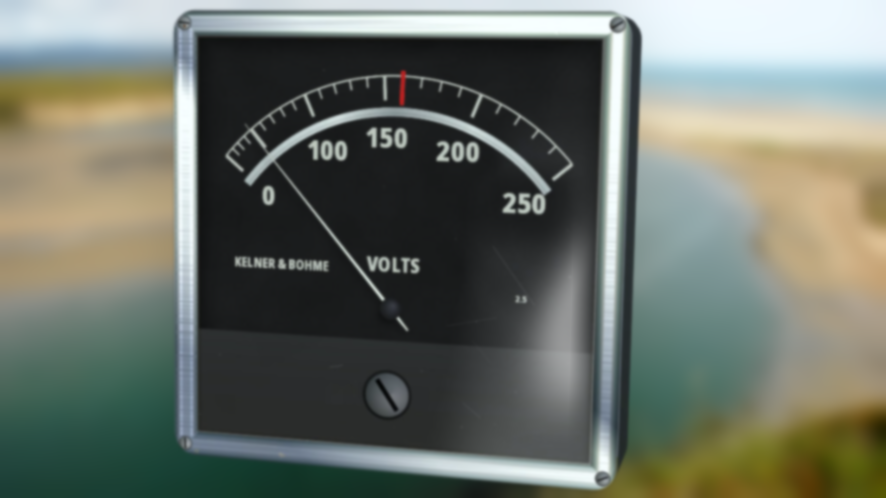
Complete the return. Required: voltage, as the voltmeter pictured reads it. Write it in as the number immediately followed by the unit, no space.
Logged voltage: 50V
